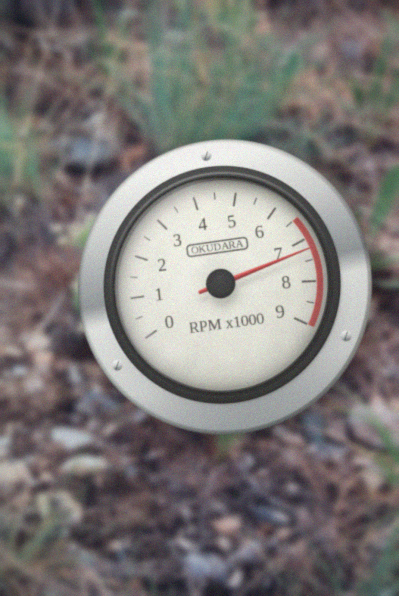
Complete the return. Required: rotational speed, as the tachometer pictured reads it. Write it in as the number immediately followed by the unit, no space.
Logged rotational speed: 7250rpm
